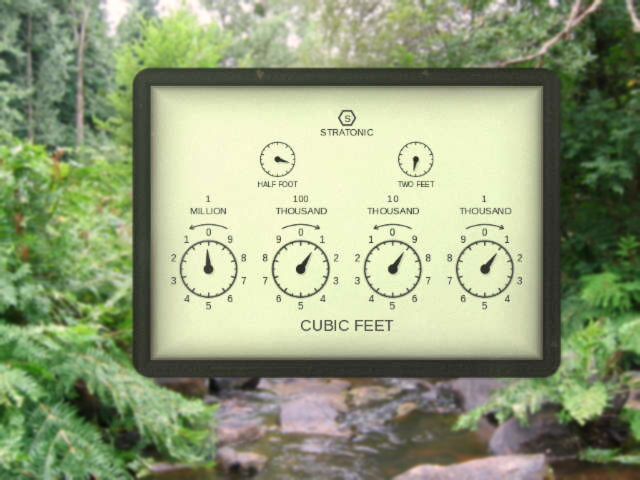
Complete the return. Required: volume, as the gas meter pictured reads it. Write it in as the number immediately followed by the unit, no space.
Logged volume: 9100ft³
